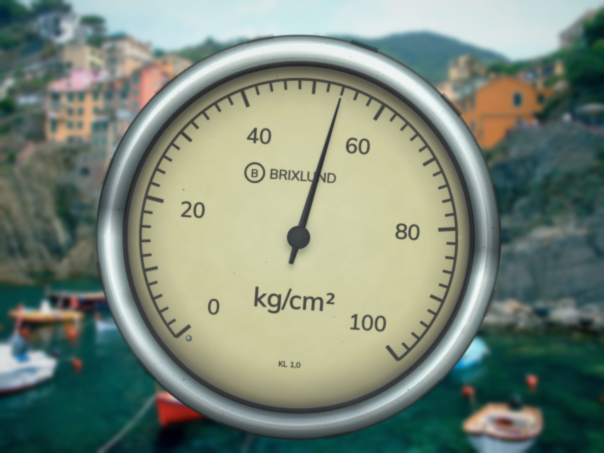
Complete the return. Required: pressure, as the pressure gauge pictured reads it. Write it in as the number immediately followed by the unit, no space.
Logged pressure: 54kg/cm²
